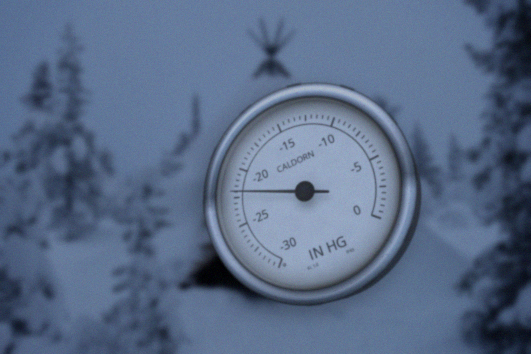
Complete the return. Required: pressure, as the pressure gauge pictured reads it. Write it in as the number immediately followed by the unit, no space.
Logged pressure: -22inHg
